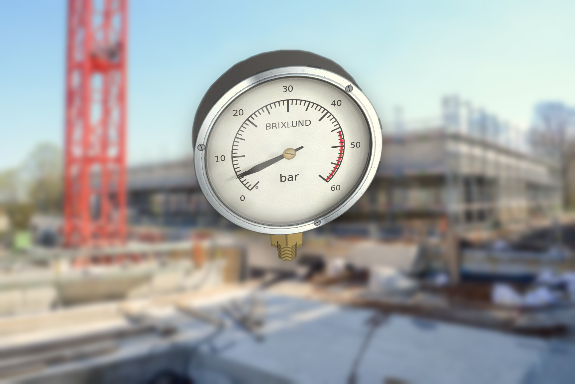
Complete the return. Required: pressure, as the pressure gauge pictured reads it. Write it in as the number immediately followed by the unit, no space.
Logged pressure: 5bar
